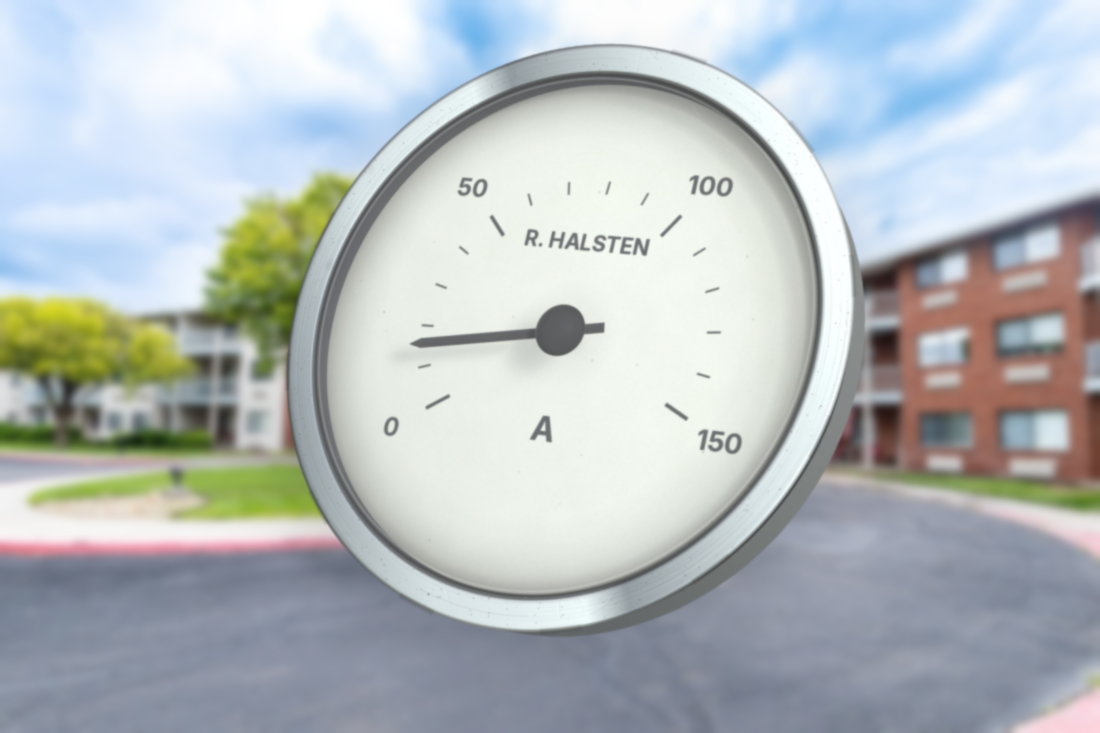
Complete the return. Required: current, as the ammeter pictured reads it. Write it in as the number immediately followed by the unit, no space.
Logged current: 15A
